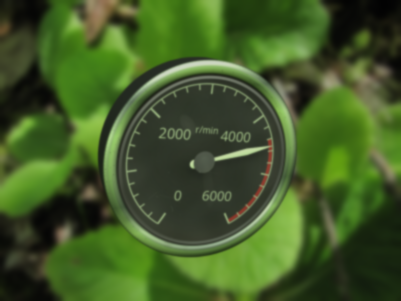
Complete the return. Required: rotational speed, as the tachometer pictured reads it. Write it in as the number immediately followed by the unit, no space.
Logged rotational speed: 4500rpm
